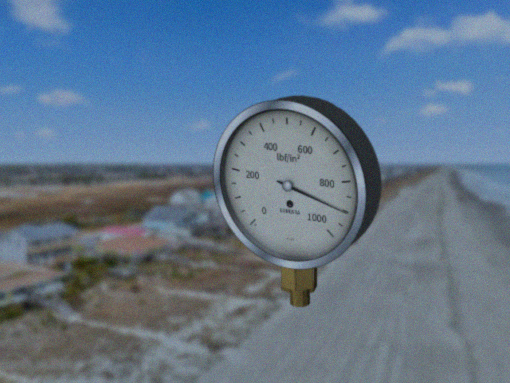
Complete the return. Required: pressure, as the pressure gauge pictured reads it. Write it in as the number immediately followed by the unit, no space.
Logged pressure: 900psi
